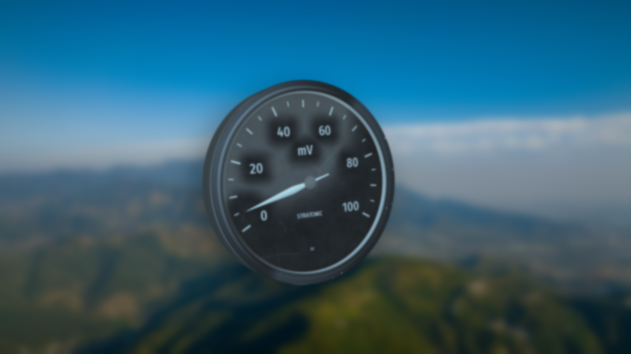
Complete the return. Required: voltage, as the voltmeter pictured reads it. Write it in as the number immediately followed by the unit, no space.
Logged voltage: 5mV
